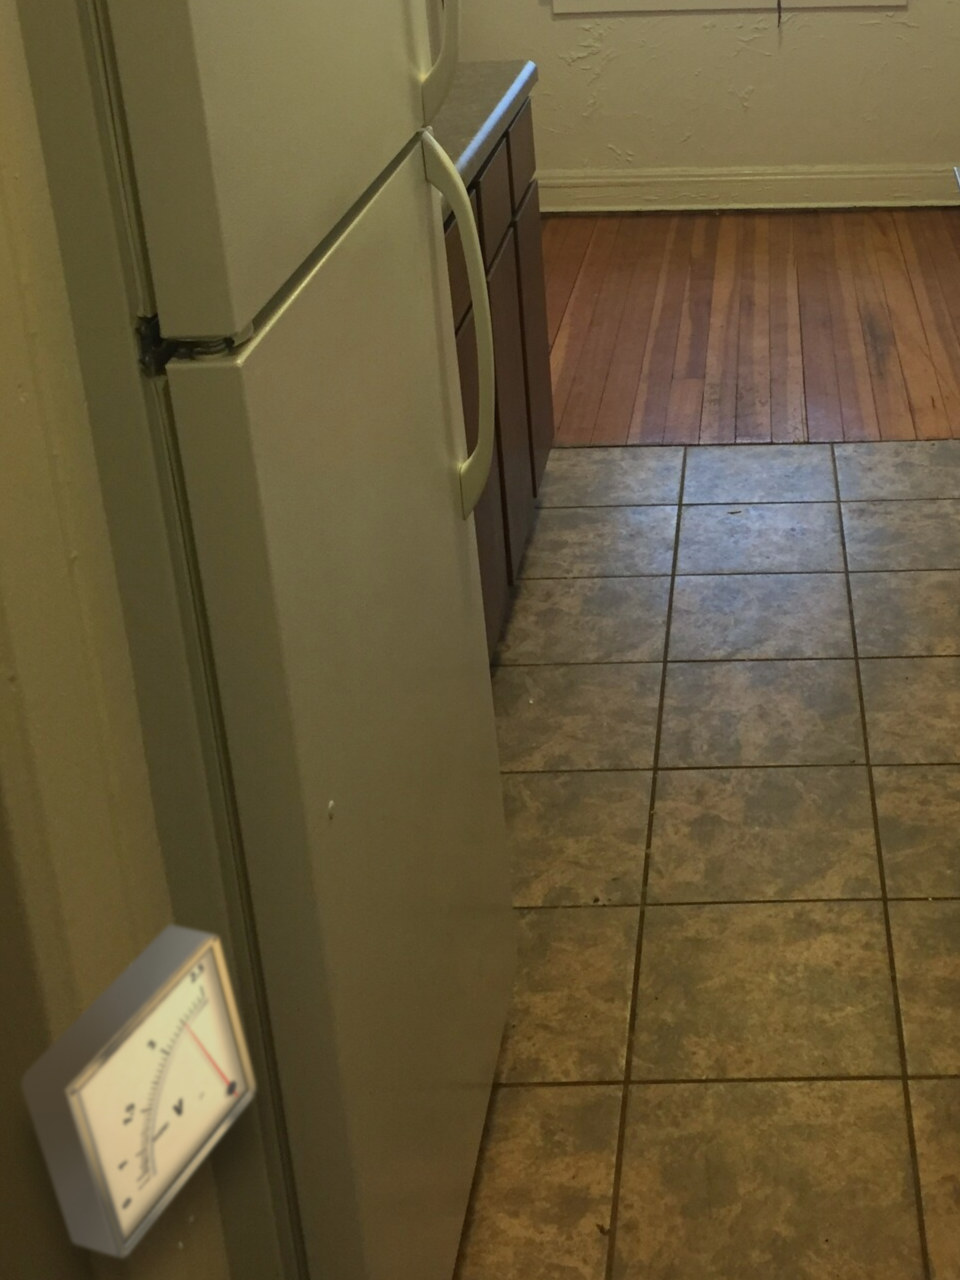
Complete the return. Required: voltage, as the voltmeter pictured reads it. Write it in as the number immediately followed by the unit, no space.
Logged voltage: 2.25V
